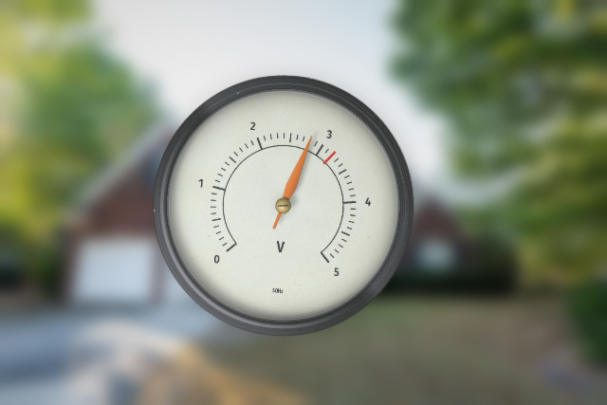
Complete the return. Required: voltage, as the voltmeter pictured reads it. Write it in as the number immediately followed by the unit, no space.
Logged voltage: 2.8V
